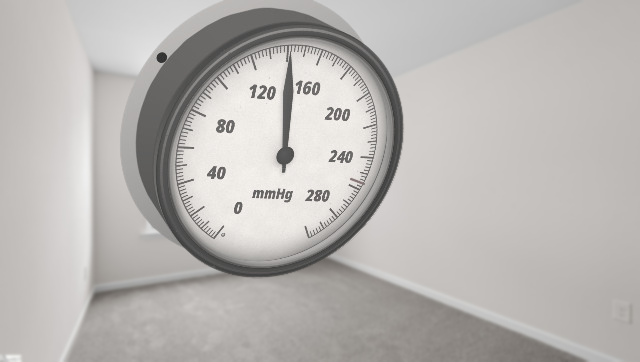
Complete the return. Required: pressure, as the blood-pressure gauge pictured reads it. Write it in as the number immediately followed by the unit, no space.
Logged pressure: 140mmHg
